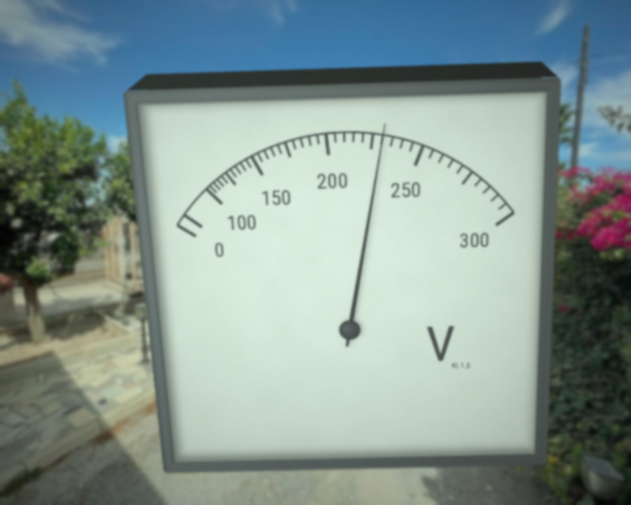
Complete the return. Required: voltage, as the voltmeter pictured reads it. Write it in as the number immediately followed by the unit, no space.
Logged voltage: 230V
